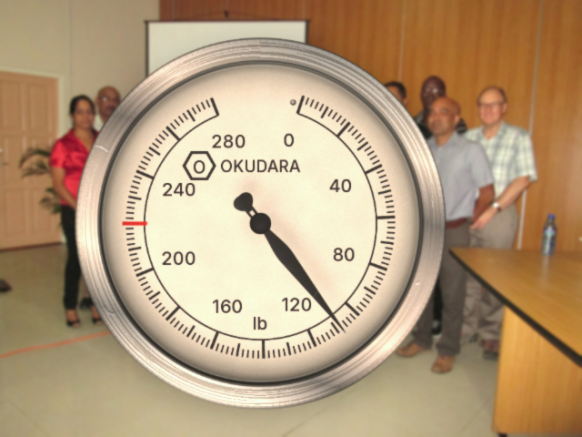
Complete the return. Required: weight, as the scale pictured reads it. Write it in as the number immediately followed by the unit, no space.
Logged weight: 108lb
